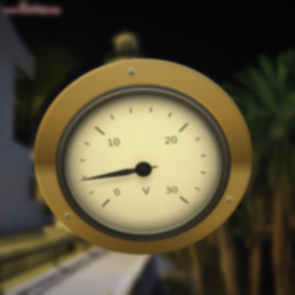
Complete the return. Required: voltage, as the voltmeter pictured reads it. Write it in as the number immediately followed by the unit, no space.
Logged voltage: 4V
